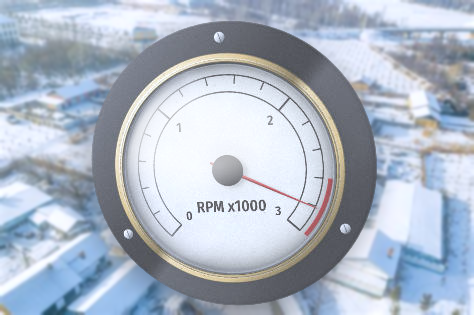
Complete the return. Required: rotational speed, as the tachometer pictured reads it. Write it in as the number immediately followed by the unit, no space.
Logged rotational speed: 2800rpm
